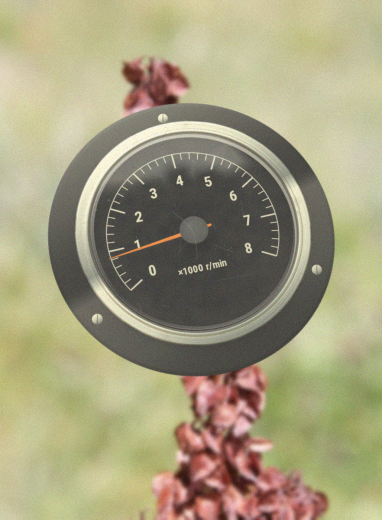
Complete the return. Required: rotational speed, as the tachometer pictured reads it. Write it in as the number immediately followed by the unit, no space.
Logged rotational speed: 800rpm
